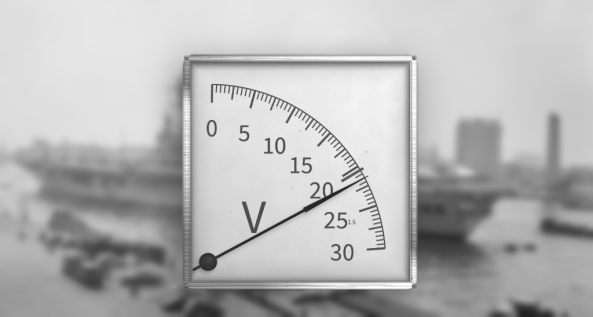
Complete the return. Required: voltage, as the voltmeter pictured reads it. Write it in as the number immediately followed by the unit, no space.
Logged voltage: 21.5V
